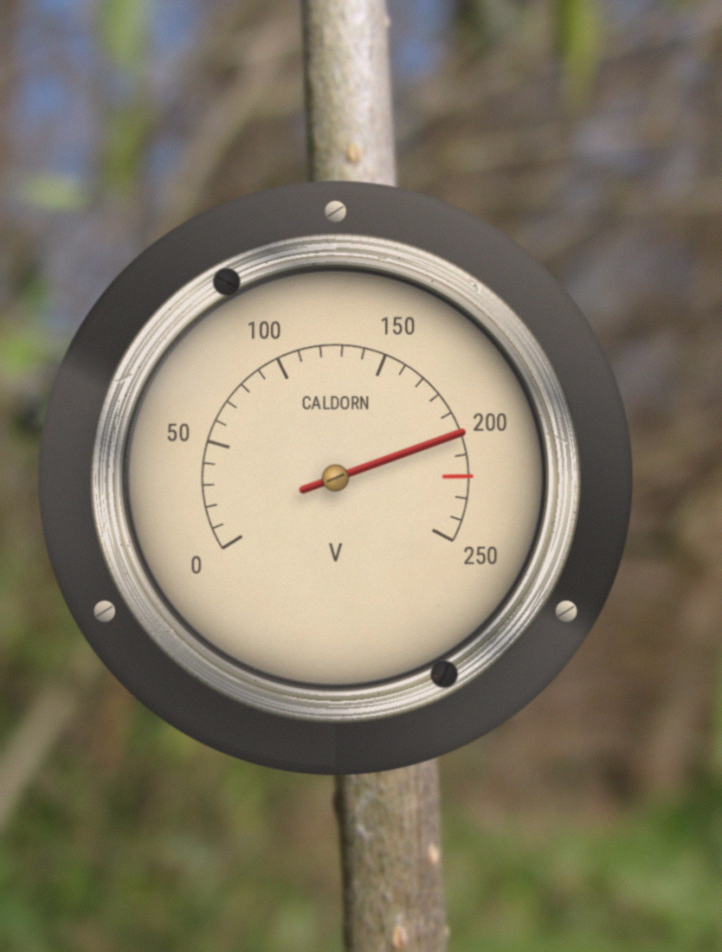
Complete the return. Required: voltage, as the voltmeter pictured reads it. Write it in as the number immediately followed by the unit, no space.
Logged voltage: 200V
